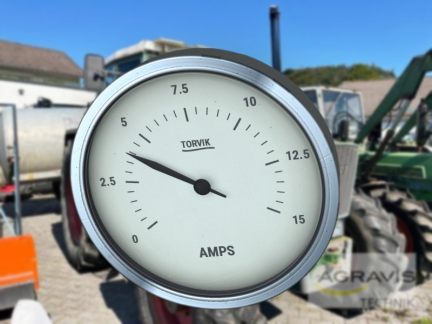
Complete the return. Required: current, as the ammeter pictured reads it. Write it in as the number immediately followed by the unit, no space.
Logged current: 4A
